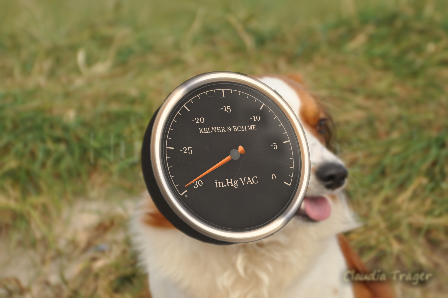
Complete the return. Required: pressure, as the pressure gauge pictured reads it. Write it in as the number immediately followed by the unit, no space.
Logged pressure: -29.5inHg
